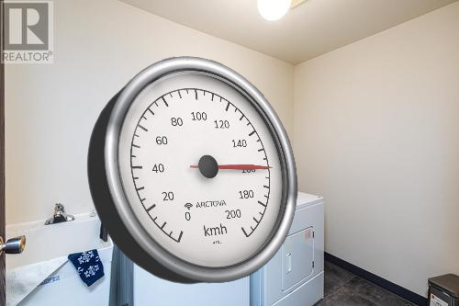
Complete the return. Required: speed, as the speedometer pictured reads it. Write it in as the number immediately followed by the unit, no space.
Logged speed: 160km/h
